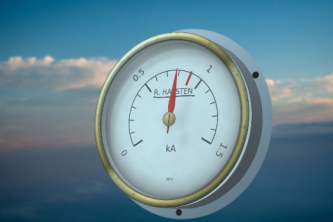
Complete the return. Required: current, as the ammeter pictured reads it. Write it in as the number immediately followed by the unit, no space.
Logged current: 0.8kA
